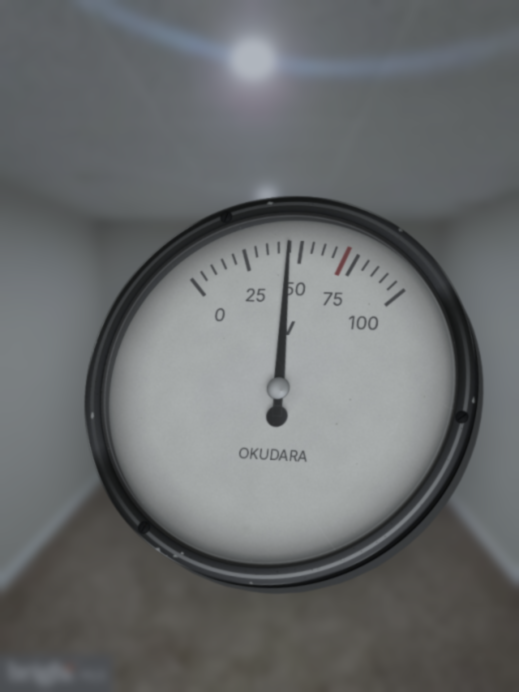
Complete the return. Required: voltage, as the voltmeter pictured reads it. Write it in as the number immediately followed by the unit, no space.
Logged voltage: 45V
